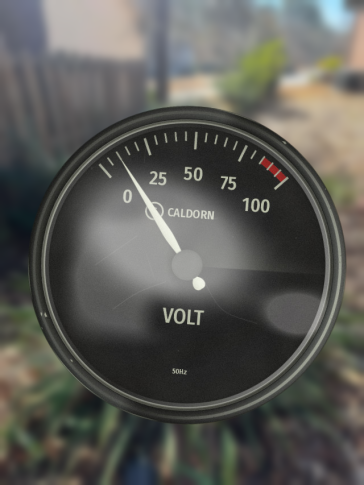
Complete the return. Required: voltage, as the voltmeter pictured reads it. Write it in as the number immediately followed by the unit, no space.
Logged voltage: 10V
